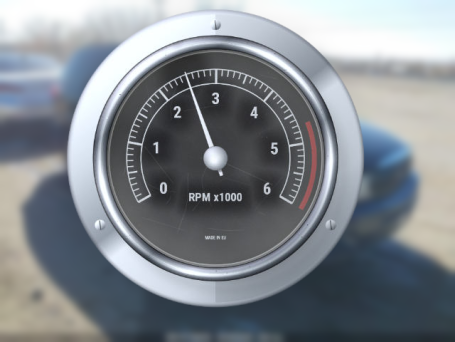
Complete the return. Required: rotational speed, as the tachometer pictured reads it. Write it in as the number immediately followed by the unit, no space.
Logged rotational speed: 2500rpm
